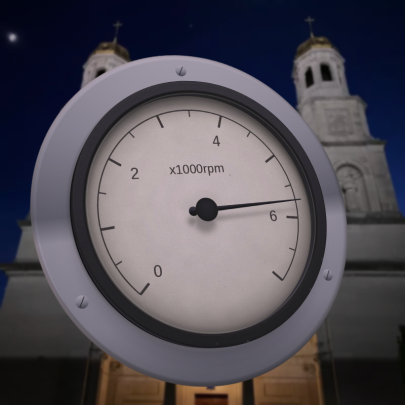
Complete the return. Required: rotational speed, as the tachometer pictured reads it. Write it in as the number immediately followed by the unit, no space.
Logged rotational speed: 5750rpm
